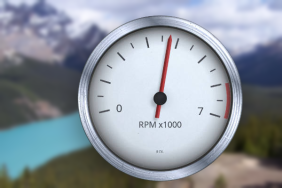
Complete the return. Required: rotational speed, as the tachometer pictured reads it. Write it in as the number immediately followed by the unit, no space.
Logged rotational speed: 3750rpm
